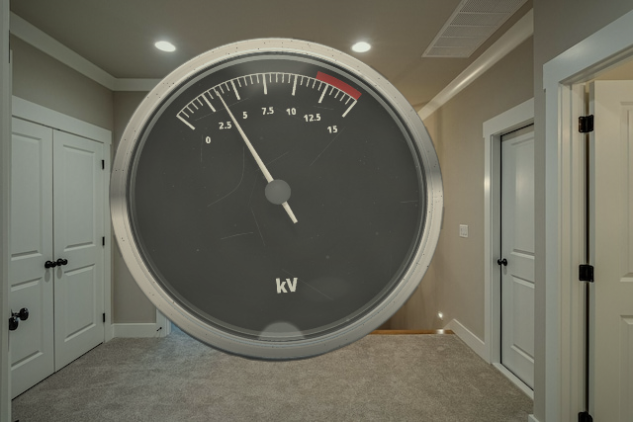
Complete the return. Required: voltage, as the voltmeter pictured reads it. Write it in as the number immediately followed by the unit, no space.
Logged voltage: 3.5kV
